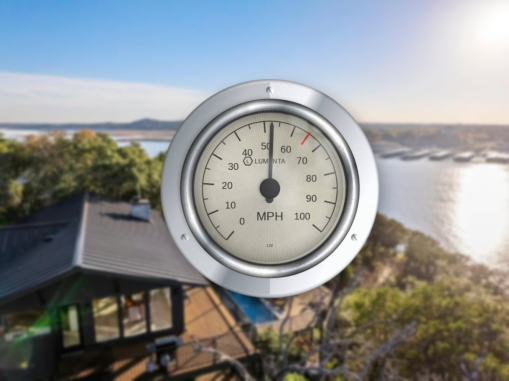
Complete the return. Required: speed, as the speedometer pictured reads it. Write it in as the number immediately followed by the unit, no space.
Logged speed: 52.5mph
